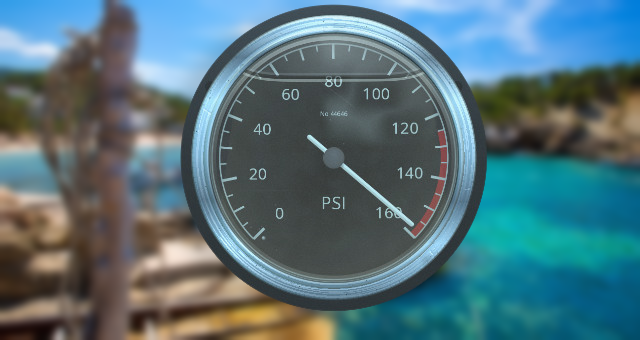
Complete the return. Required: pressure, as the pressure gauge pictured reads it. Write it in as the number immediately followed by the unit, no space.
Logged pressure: 157.5psi
